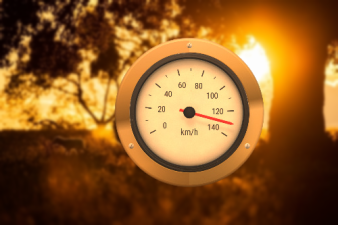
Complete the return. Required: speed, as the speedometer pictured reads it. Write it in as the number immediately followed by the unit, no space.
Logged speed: 130km/h
